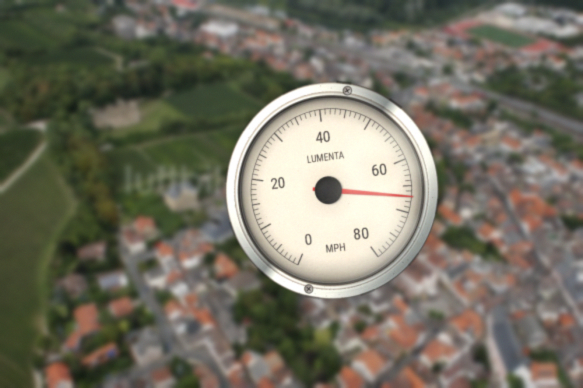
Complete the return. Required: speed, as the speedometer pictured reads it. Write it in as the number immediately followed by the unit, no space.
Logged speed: 67mph
